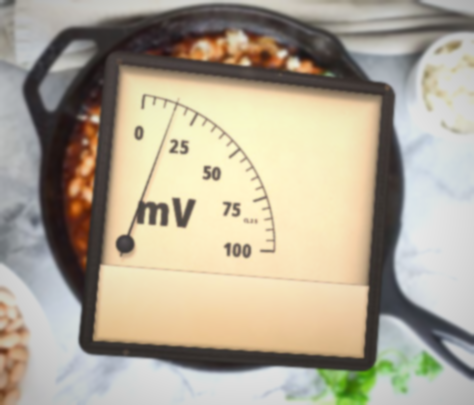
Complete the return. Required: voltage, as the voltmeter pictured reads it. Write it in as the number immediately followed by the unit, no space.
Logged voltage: 15mV
